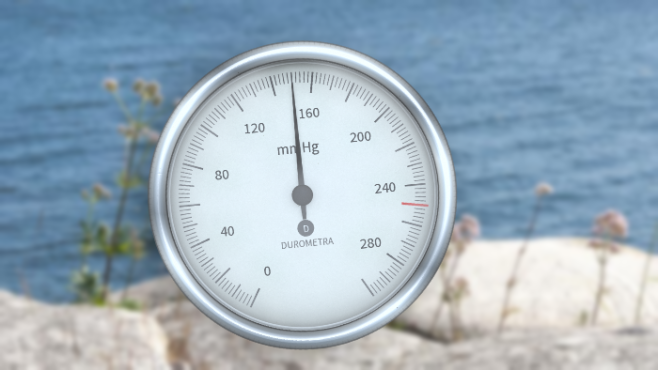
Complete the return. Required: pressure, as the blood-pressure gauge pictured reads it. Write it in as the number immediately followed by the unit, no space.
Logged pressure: 150mmHg
